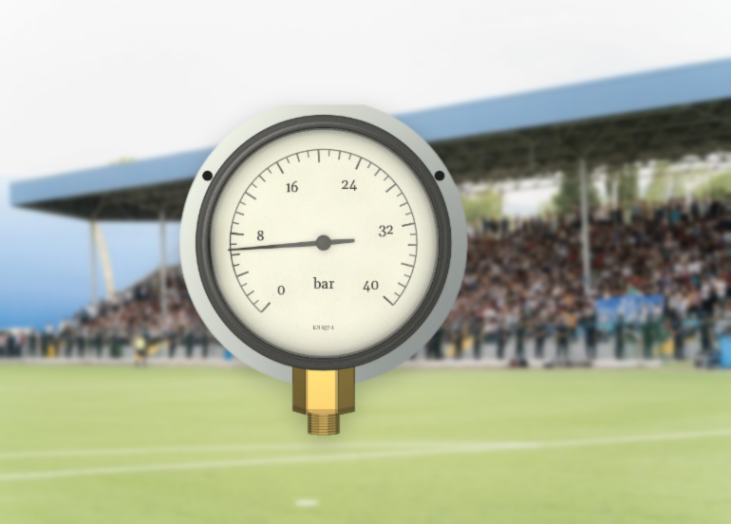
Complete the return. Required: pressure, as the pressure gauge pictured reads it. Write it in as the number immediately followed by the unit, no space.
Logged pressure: 6.5bar
